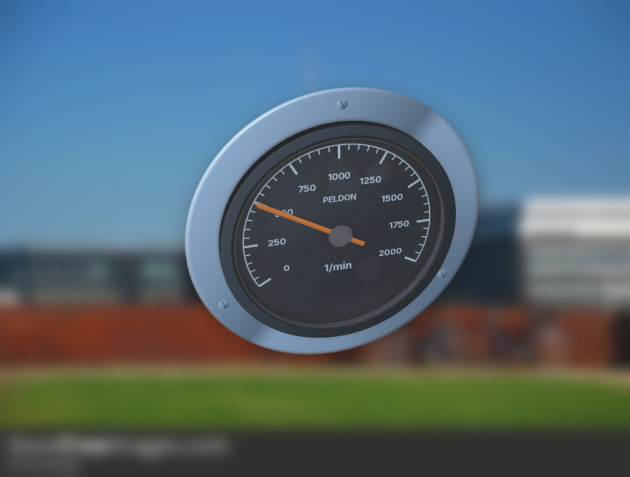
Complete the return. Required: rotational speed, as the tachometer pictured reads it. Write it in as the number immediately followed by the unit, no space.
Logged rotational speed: 500rpm
